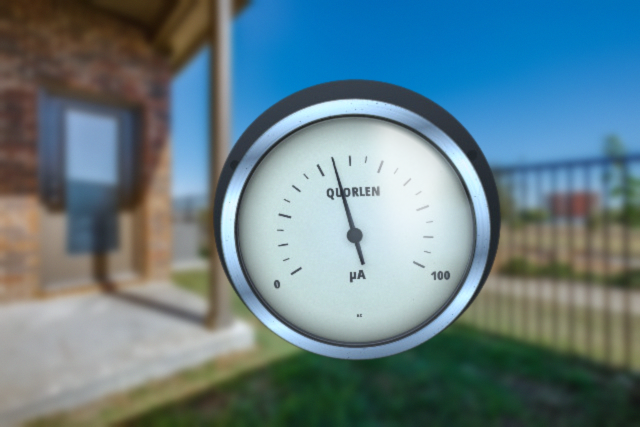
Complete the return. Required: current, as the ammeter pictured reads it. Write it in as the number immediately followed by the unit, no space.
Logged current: 45µA
